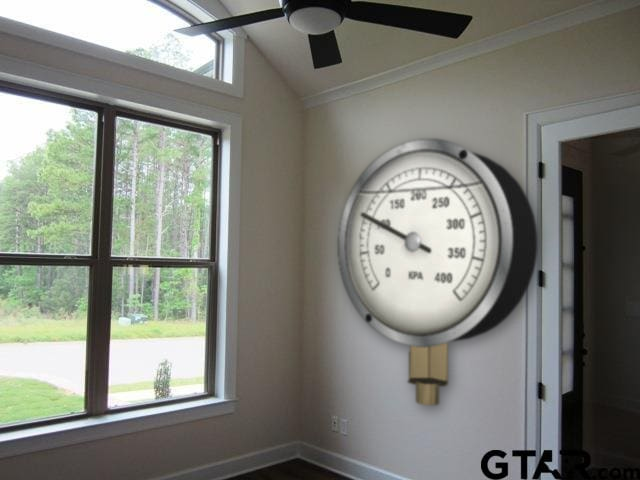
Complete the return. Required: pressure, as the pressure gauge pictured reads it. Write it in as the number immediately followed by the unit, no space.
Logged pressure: 100kPa
